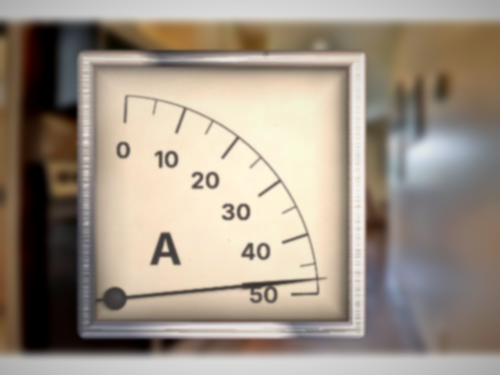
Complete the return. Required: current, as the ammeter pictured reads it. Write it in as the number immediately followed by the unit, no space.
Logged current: 47.5A
